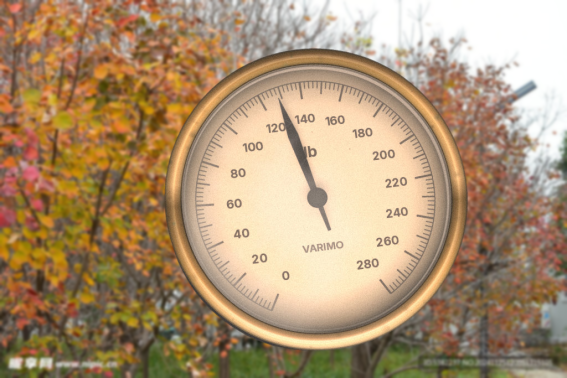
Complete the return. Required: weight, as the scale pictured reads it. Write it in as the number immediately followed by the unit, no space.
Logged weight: 128lb
